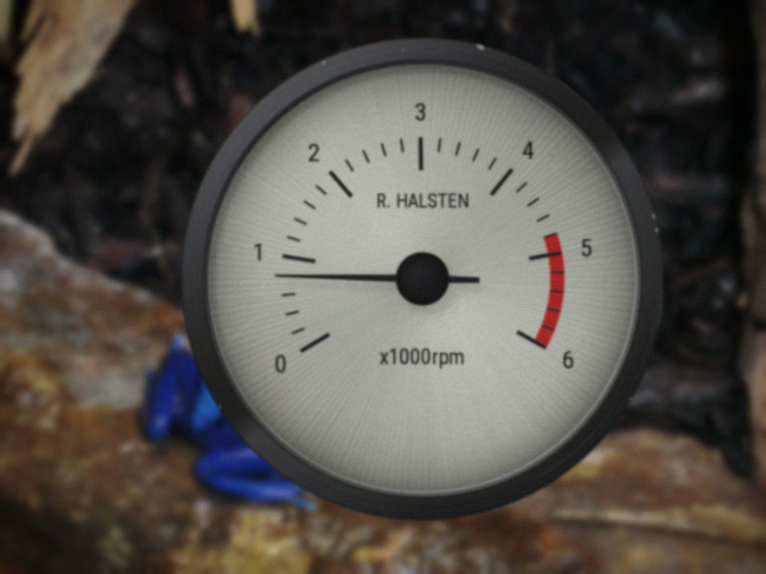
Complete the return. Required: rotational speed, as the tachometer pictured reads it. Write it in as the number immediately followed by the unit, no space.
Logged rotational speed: 800rpm
